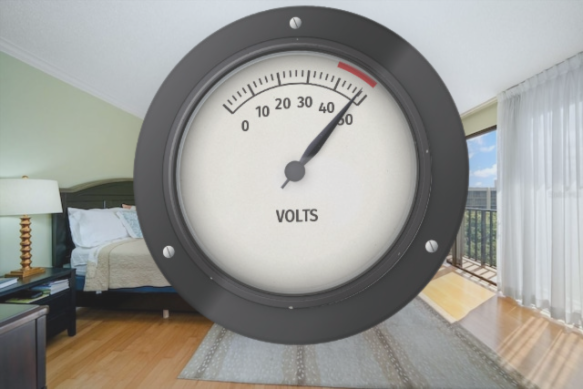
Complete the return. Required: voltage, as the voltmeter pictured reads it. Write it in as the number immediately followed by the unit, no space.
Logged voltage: 48V
